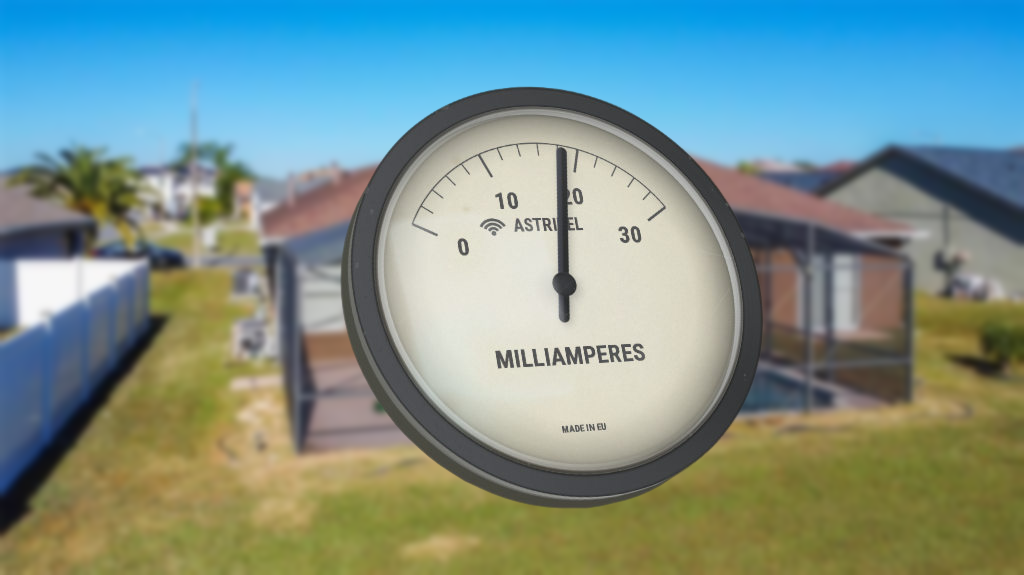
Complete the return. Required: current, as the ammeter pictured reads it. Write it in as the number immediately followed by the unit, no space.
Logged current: 18mA
